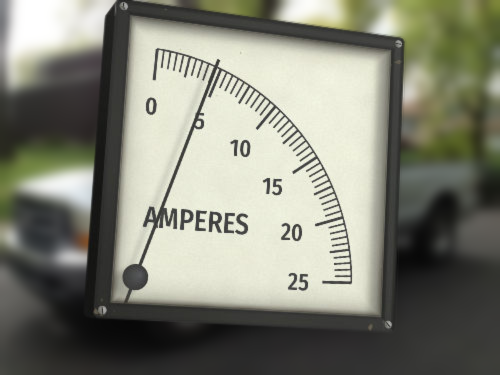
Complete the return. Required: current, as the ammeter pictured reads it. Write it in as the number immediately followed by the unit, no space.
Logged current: 4.5A
